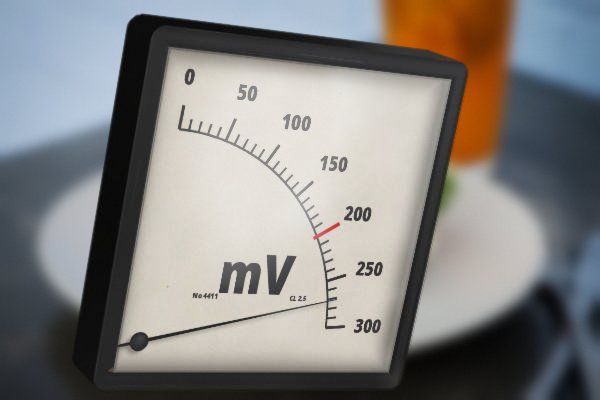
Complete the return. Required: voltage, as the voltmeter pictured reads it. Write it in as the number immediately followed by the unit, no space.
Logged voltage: 270mV
